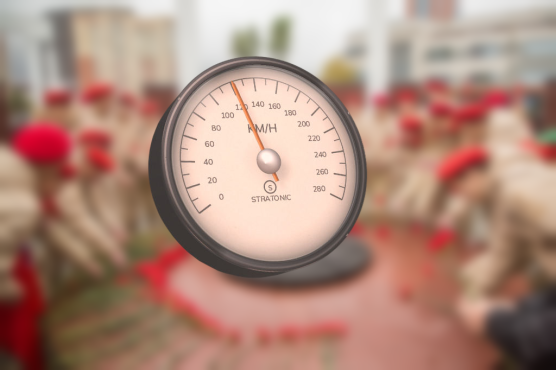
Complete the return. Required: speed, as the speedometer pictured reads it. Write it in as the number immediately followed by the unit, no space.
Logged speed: 120km/h
